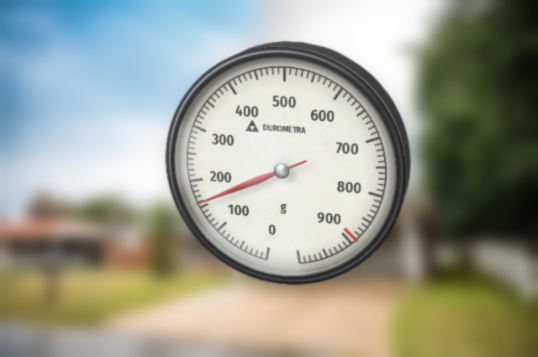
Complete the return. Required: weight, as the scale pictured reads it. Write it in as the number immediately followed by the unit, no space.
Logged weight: 160g
